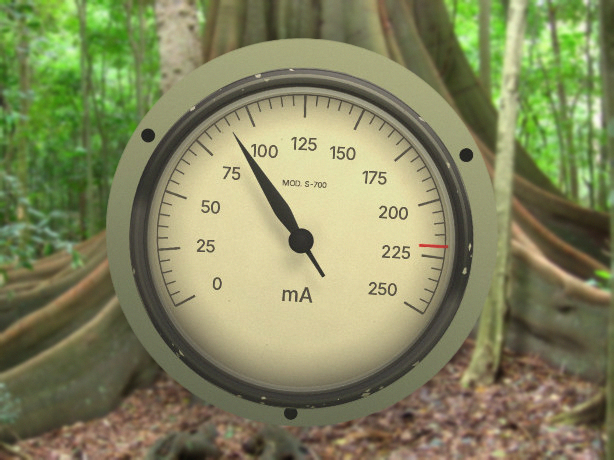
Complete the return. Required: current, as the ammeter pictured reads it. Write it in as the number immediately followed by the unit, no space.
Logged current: 90mA
